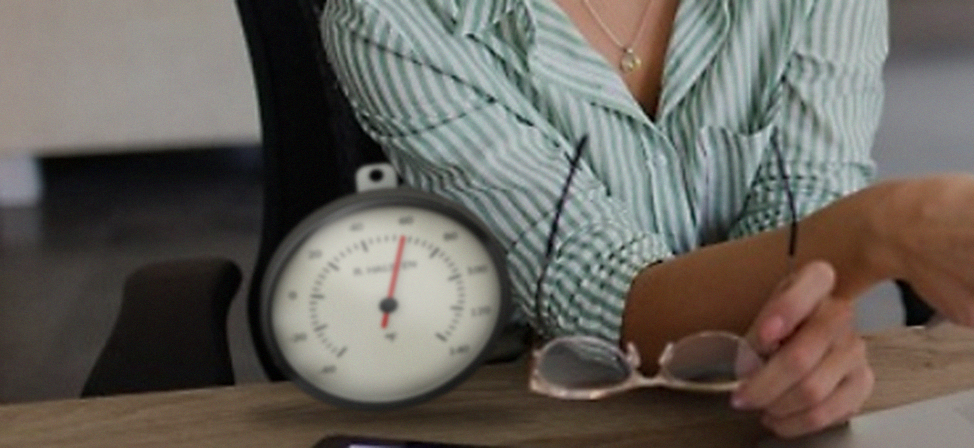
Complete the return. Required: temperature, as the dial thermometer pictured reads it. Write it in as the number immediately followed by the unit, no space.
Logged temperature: 60°F
